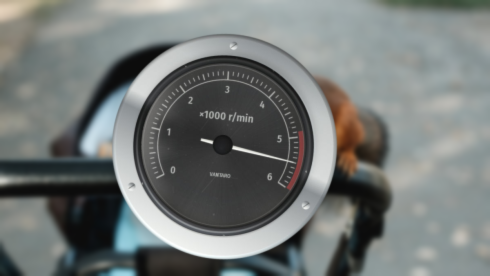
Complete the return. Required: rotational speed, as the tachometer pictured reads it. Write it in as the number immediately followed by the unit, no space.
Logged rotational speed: 5500rpm
